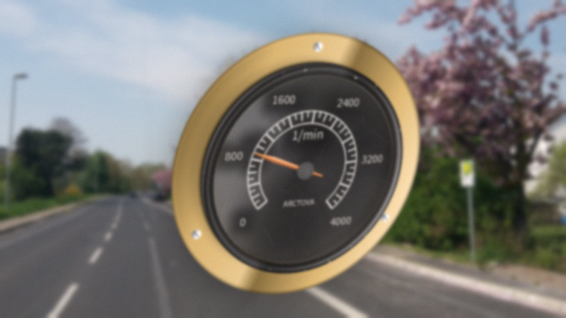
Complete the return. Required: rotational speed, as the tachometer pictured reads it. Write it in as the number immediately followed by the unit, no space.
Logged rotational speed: 900rpm
